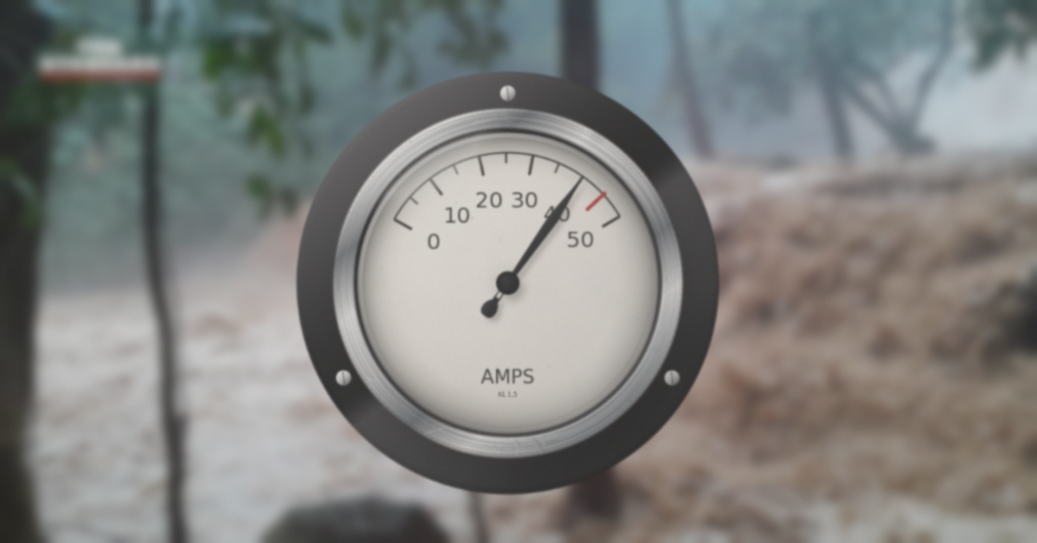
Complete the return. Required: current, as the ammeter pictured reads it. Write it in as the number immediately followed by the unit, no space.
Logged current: 40A
